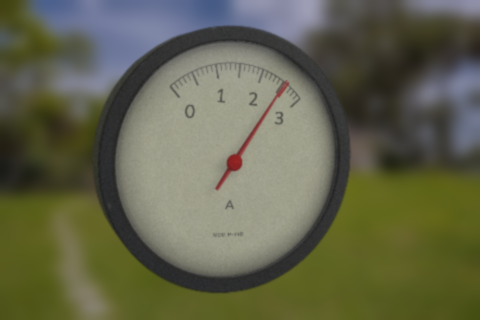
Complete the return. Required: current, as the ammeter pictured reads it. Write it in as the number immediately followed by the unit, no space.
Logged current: 2.5A
